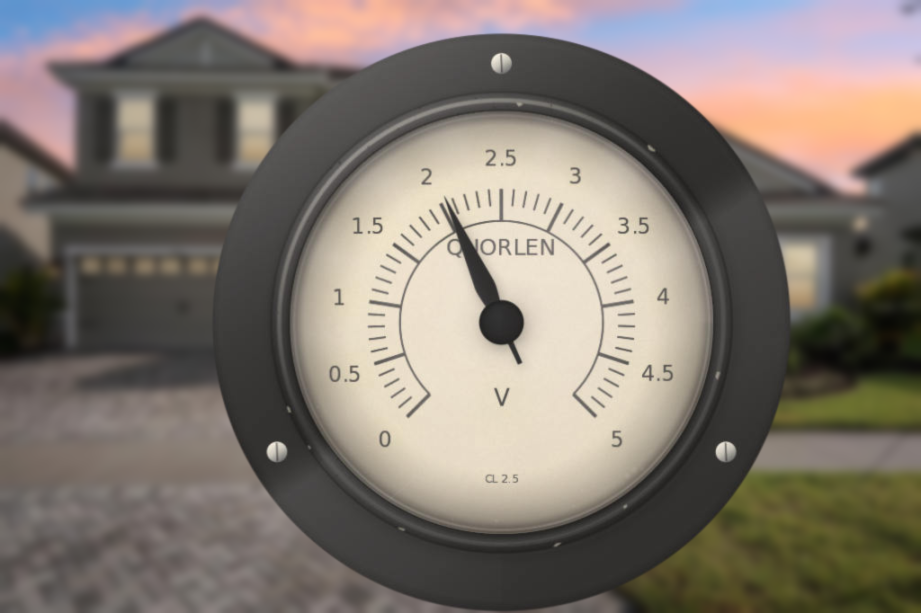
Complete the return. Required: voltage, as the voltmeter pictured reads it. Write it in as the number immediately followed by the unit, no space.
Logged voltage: 2.05V
